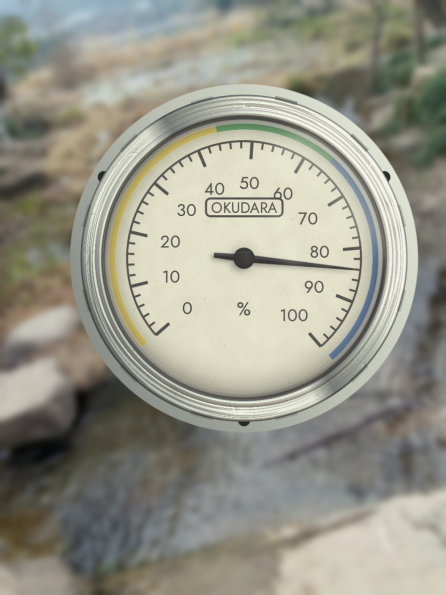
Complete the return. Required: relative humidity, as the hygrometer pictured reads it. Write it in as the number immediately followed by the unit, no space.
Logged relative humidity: 84%
